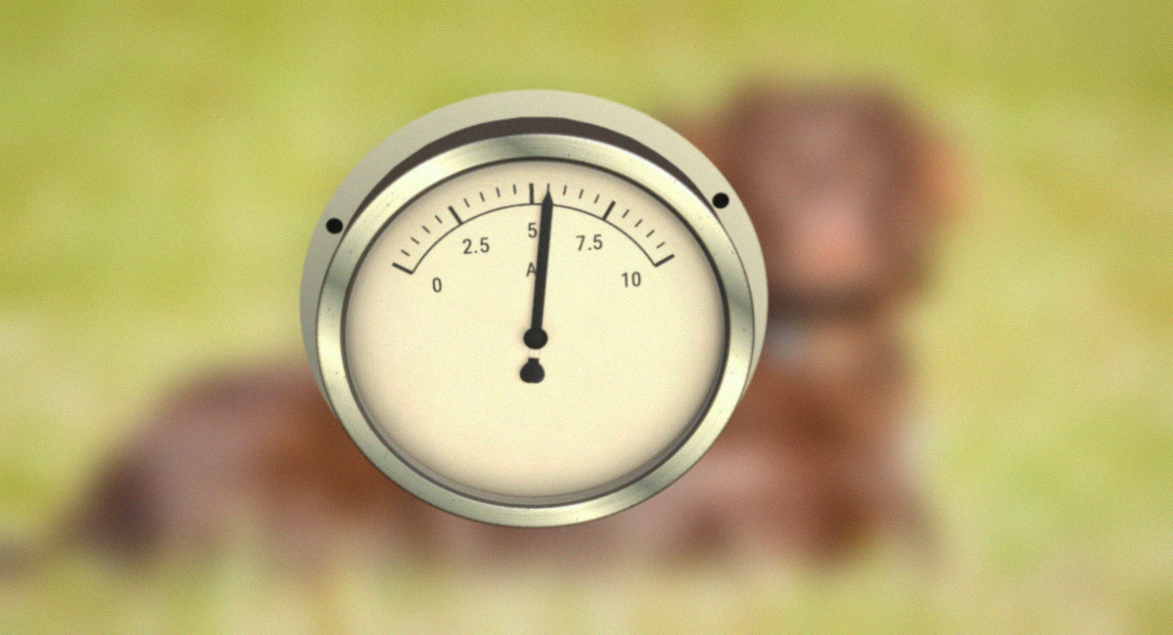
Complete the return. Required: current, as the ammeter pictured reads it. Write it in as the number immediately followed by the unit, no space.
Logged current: 5.5A
